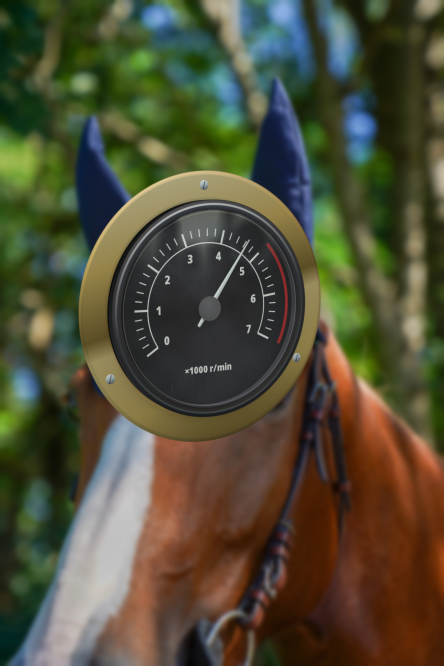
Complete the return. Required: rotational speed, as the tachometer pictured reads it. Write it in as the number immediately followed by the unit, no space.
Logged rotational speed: 4600rpm
